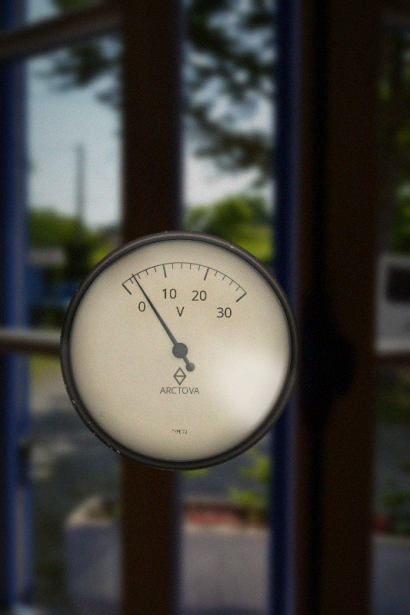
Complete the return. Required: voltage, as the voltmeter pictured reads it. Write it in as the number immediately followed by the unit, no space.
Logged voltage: 3V
